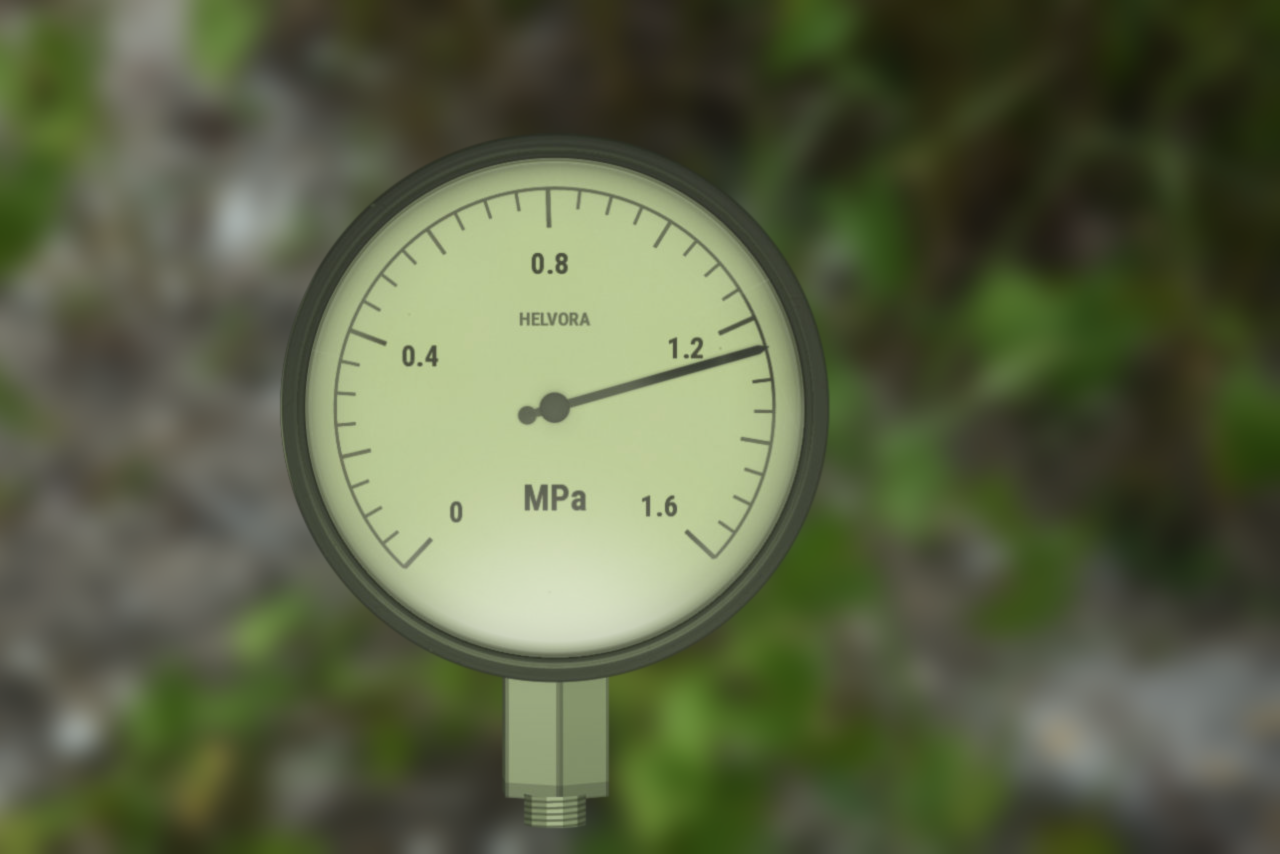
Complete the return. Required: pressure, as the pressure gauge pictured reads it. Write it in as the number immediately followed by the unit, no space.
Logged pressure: 1.25MPa
